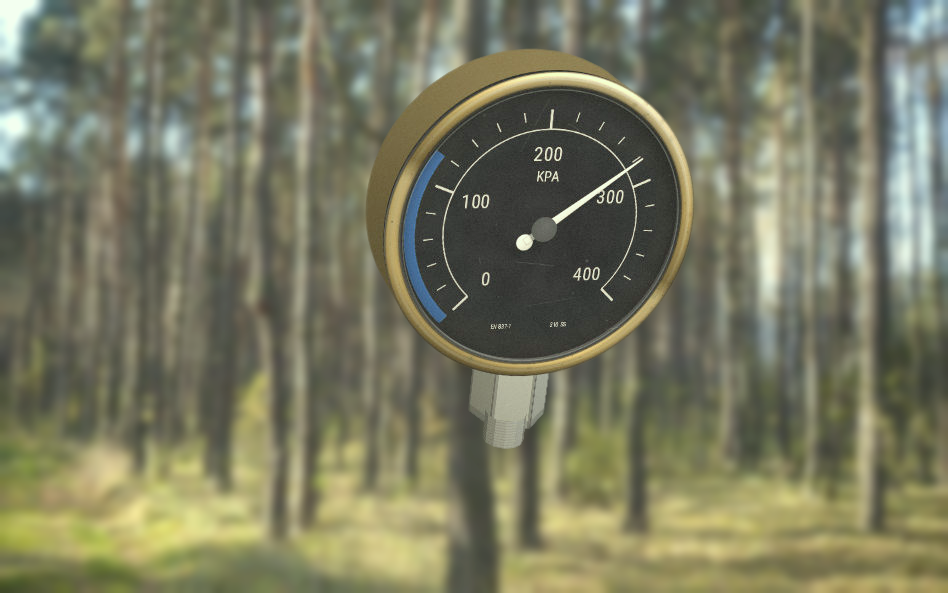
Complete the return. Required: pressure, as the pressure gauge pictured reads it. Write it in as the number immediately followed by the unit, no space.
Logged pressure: 280kPa
